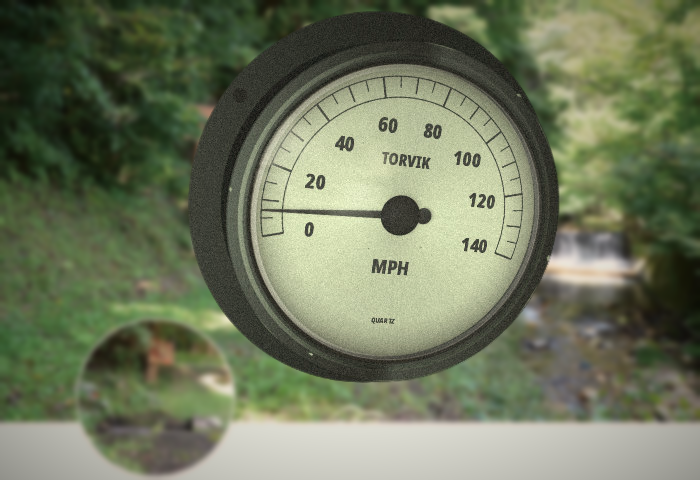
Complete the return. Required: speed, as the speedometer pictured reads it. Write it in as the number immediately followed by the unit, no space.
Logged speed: 7.5mph
